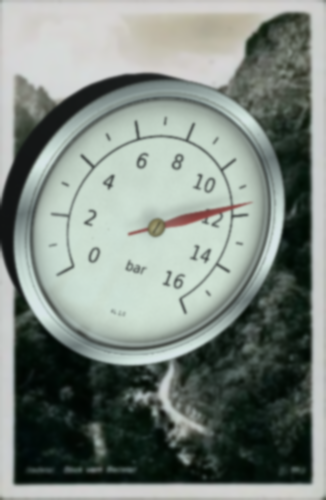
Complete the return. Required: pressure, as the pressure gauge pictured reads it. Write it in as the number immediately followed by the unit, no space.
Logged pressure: 11.5bar
